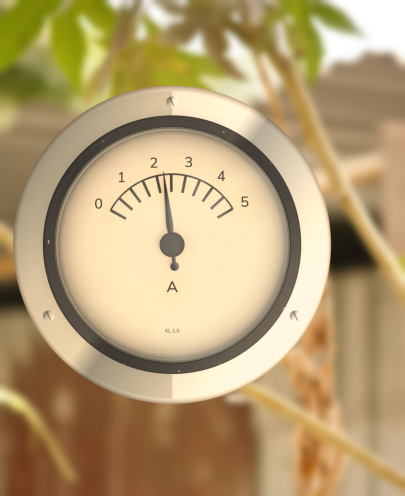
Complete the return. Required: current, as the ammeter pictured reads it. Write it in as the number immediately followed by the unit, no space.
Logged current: 2.25A
